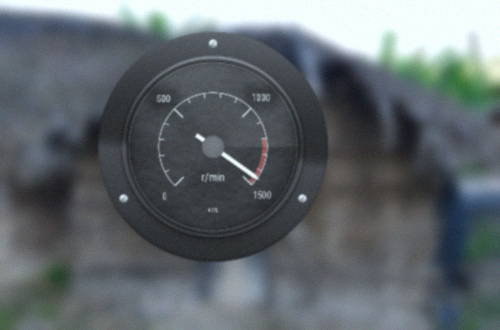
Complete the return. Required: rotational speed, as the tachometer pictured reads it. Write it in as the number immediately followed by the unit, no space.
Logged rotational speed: 1450rpm
